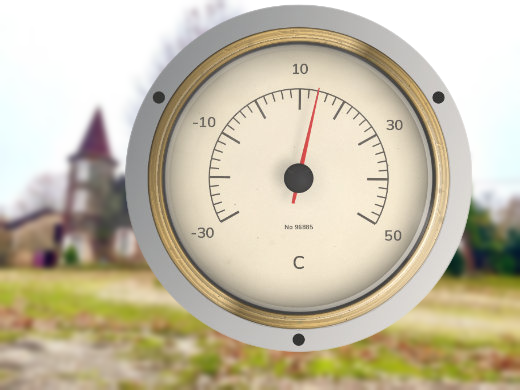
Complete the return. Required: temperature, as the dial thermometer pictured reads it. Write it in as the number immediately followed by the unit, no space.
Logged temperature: 14°C
